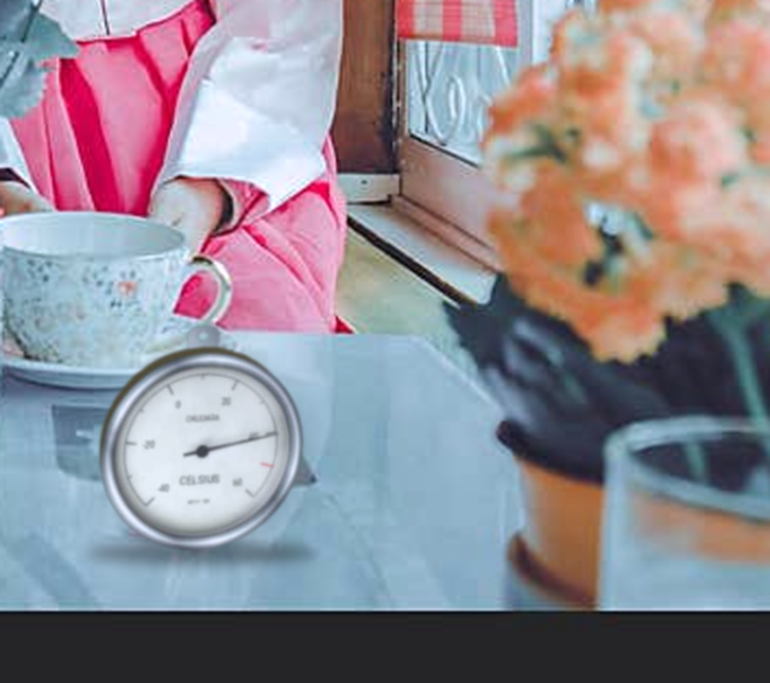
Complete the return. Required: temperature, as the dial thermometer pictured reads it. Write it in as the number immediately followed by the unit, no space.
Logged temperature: 40°C
